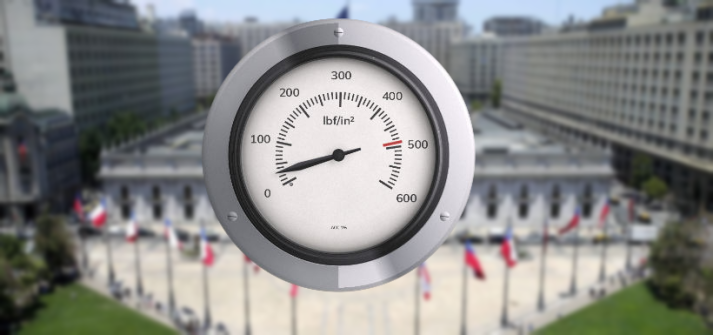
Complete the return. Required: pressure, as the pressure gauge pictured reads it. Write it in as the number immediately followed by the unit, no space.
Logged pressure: 30psi
